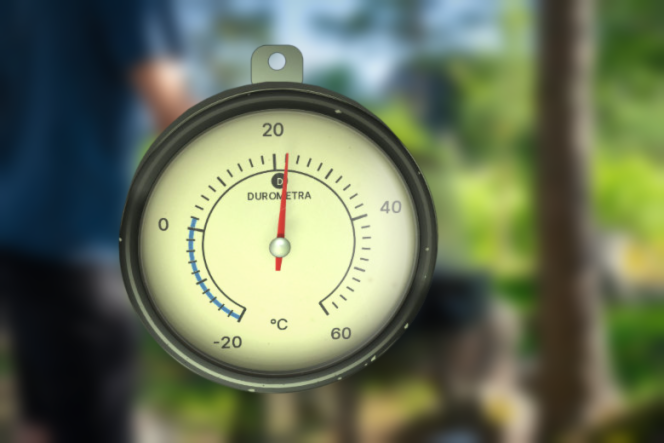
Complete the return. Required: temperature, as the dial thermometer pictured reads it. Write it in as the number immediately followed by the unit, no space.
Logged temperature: 22°C
